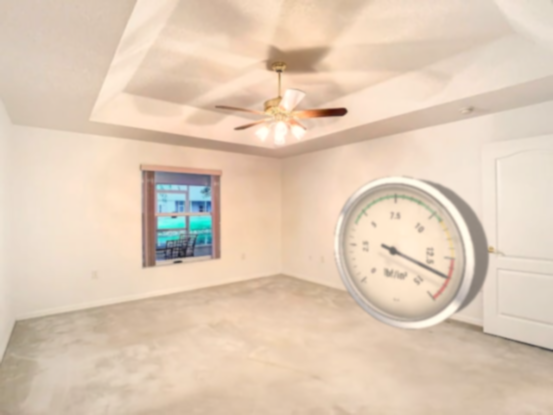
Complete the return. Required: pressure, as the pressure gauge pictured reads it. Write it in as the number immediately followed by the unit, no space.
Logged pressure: 13.5psi
